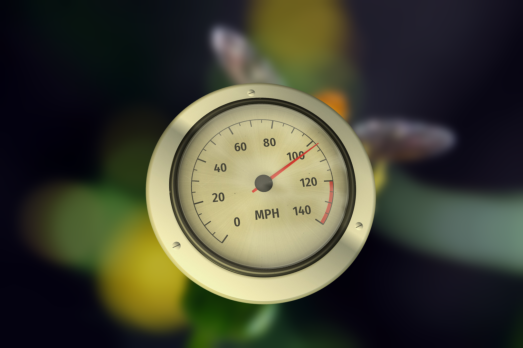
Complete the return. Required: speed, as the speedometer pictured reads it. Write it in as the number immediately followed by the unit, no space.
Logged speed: 102.5mph
